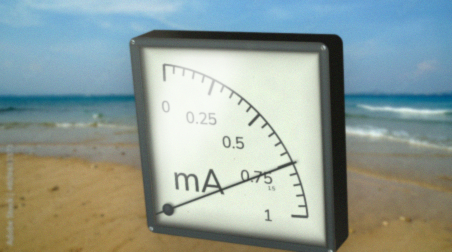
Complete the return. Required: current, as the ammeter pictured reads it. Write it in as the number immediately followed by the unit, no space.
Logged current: 0.75mA
